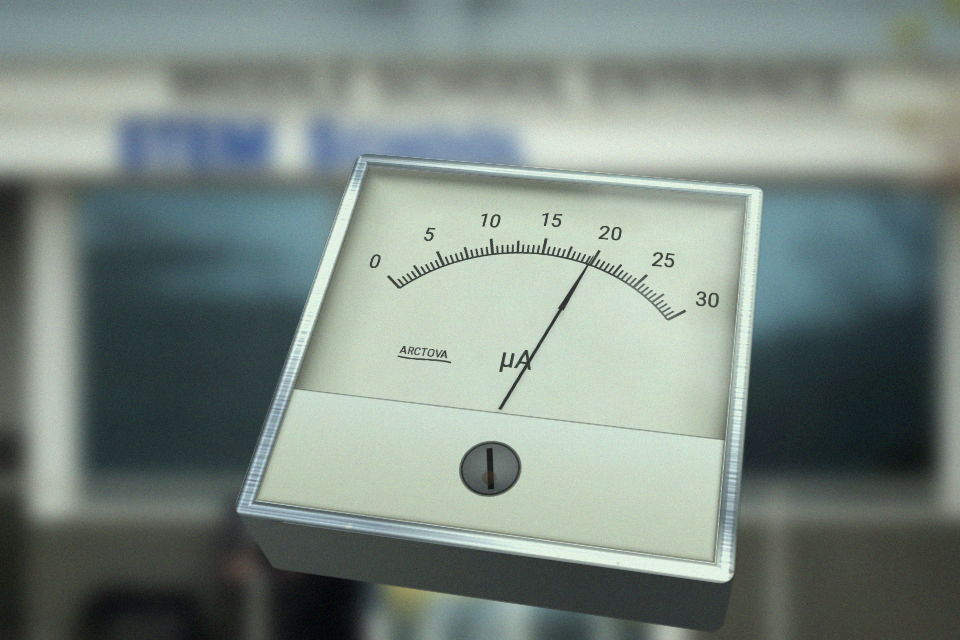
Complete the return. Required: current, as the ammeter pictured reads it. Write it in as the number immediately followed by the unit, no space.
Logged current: 20µA
